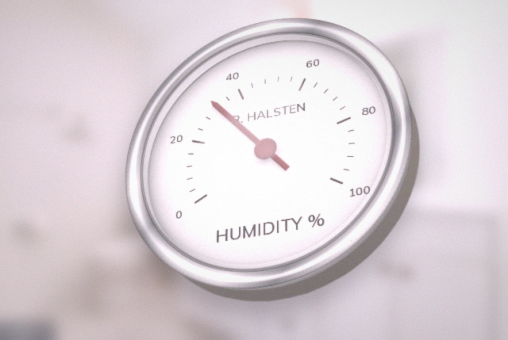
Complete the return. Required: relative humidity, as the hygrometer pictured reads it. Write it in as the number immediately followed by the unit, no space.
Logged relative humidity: 32%
